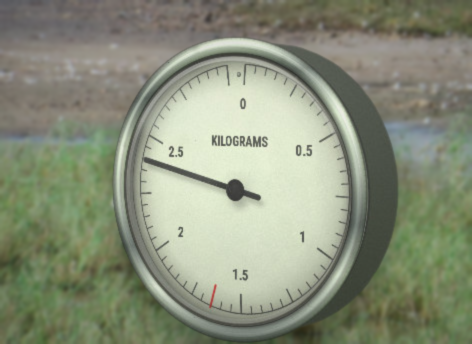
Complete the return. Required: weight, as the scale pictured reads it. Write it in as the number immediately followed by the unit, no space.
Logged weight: 2.4kg
